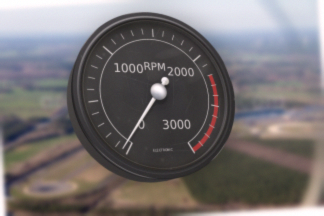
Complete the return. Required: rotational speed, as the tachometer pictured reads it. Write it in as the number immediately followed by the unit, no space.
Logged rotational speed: 50rpm
